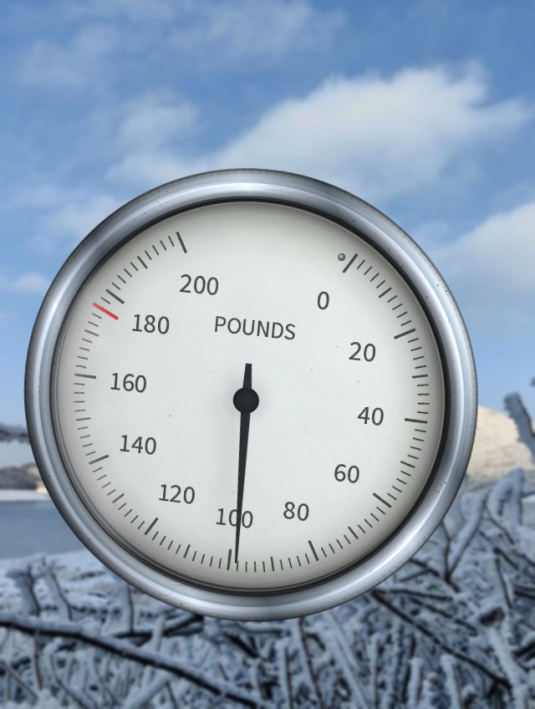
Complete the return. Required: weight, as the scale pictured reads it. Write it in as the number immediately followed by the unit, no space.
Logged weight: 98lb
